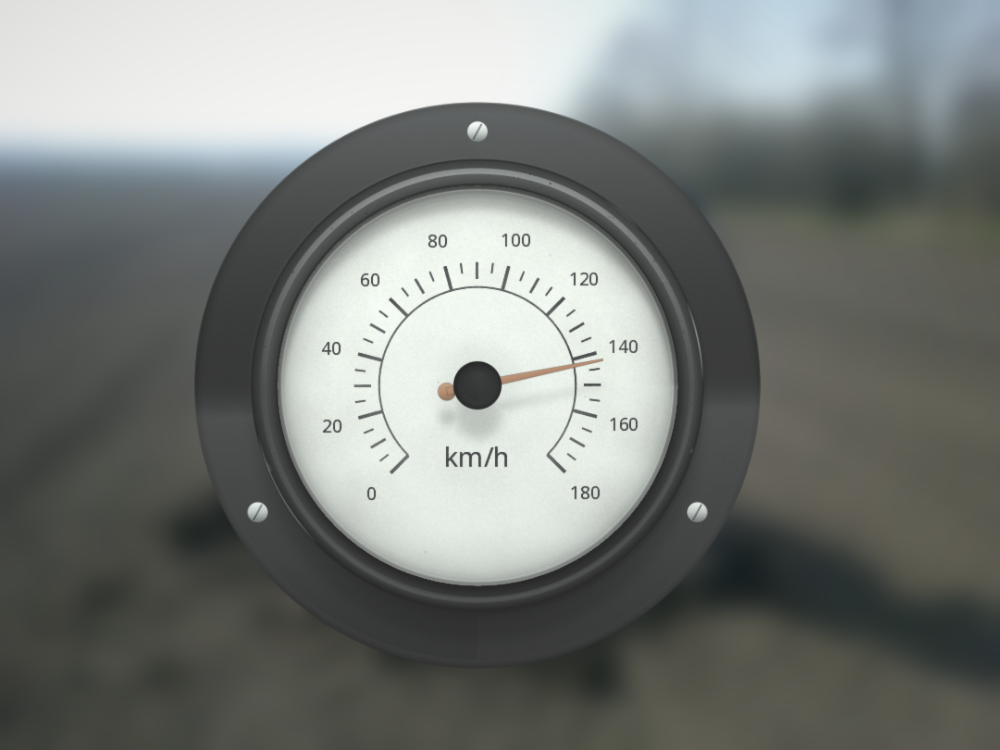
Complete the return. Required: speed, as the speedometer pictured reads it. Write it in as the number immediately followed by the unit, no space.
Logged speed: 142.5km/h
